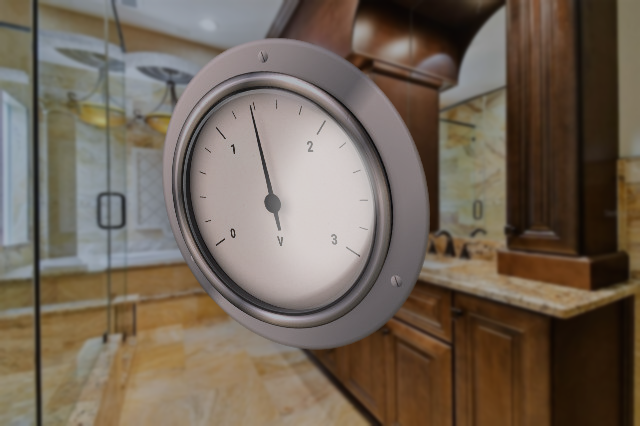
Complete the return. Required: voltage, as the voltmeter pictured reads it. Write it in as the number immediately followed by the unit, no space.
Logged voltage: 1.4V
